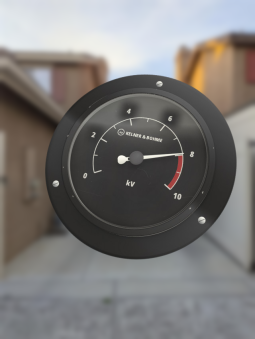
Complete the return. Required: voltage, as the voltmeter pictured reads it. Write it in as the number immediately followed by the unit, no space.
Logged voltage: 8kV
